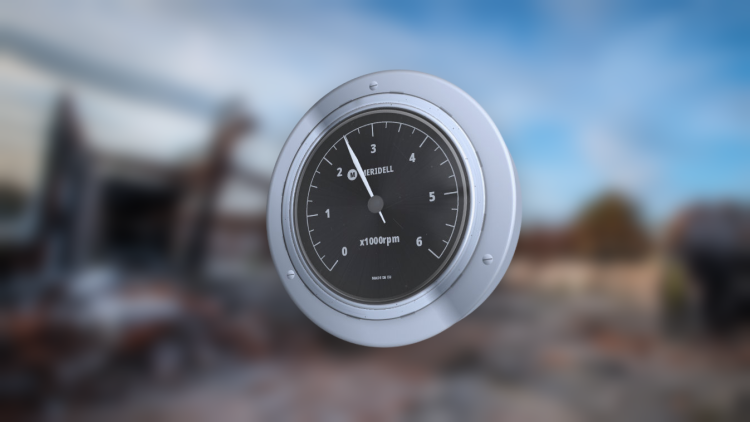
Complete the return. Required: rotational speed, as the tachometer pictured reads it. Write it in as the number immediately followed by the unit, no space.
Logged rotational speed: 2500rpm
